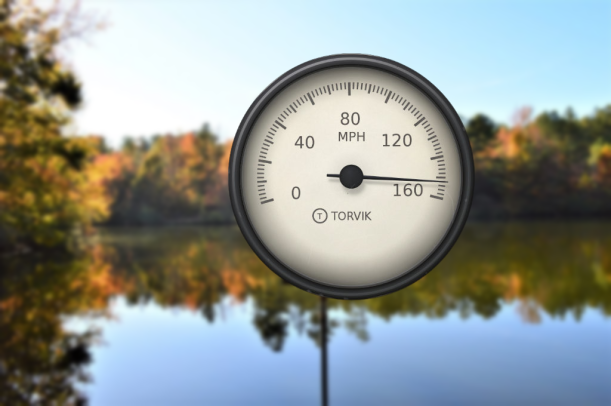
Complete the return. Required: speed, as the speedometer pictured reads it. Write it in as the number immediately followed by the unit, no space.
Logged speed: 152mph
